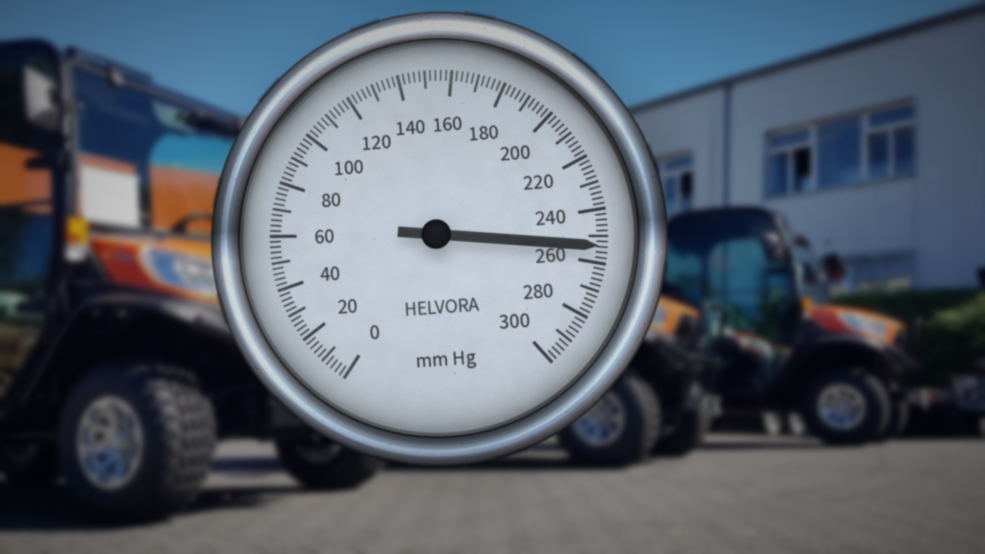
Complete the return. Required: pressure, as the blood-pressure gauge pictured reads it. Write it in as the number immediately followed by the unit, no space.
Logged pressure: 254mmHg
